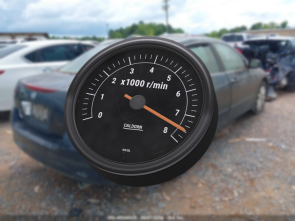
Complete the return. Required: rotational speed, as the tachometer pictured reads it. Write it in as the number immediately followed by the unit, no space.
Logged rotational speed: 7600rpm
